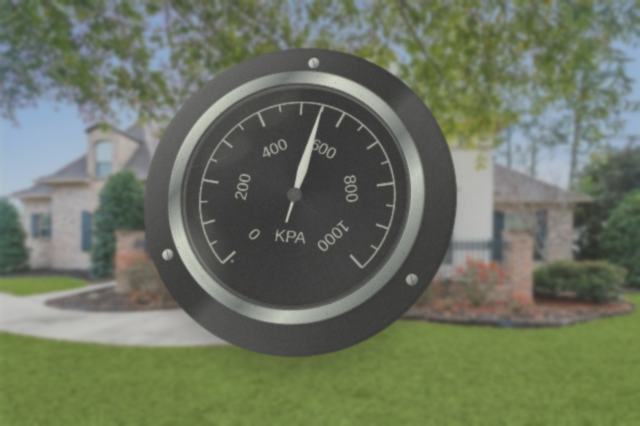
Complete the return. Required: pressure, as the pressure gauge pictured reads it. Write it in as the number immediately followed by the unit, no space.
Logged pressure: 550kPa
